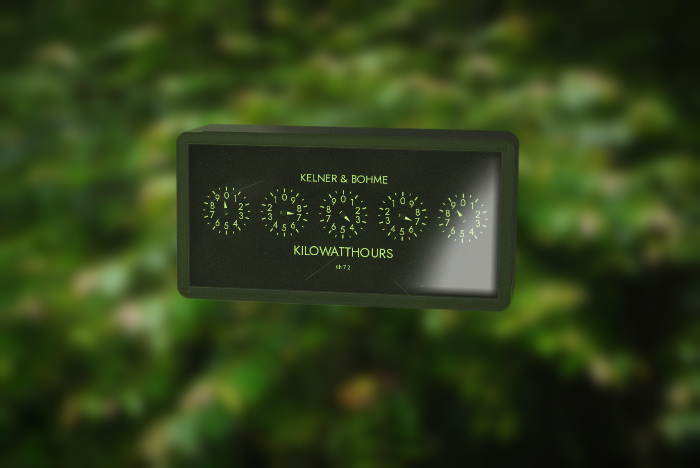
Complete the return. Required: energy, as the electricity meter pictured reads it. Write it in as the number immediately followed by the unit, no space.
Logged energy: 97369kWh
